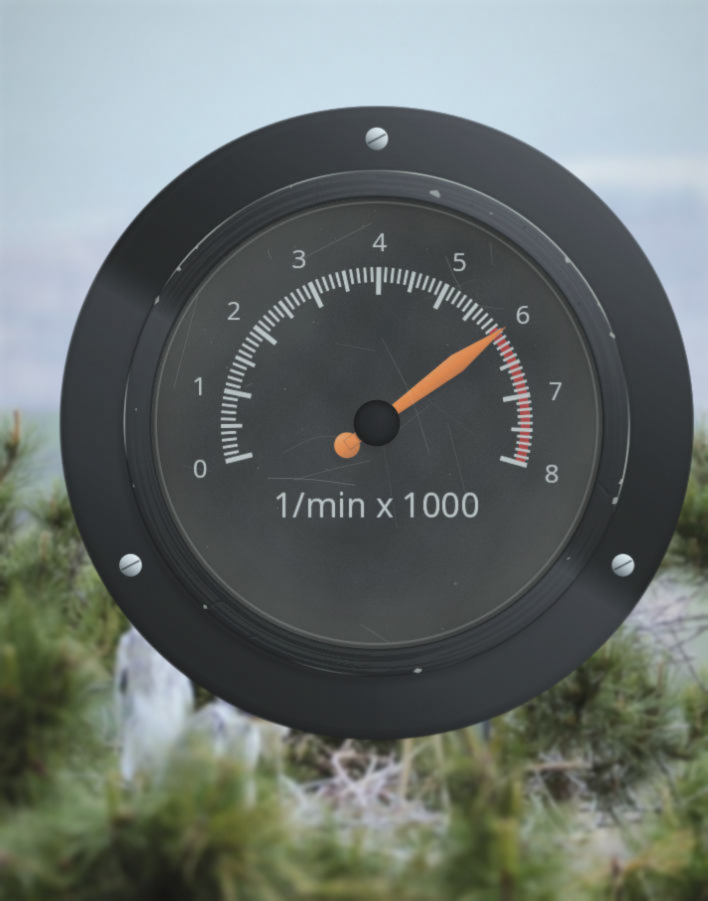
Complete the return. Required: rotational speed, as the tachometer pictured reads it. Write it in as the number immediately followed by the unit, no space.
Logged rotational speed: 6000rpm
